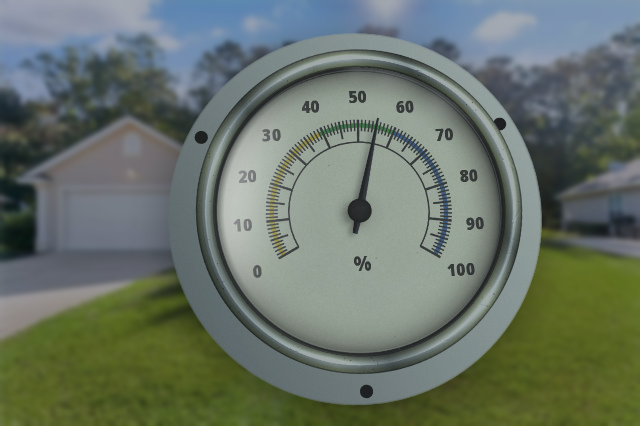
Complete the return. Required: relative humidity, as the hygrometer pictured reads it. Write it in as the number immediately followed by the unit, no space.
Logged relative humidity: 55%
